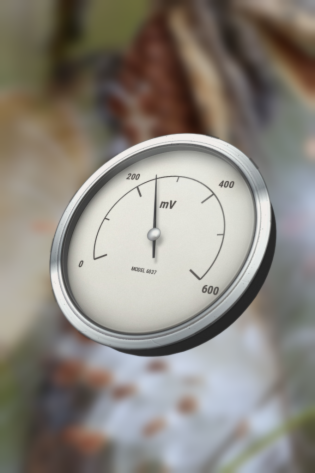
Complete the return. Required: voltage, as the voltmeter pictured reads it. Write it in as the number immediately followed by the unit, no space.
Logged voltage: 250mV
